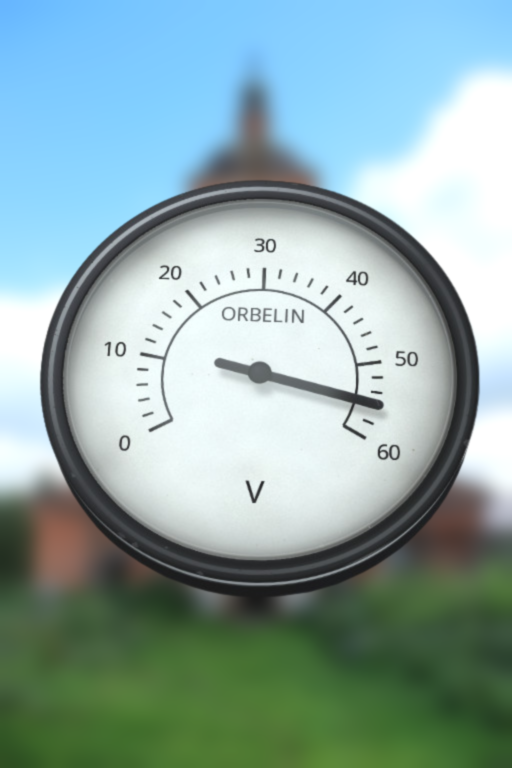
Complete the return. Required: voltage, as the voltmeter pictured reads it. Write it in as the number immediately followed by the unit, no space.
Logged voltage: 56V
